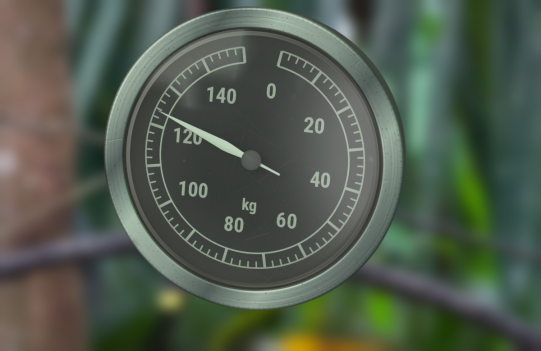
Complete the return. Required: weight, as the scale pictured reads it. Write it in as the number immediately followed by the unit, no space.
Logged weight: 124kg
